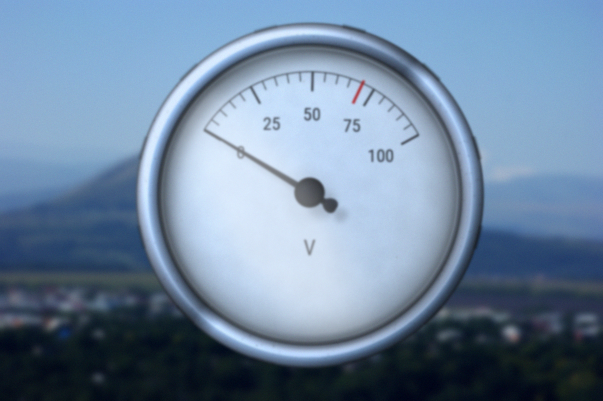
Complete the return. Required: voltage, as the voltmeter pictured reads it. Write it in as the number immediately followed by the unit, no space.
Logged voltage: 0V
